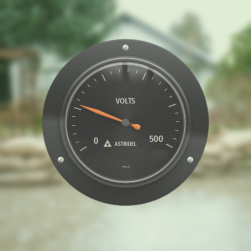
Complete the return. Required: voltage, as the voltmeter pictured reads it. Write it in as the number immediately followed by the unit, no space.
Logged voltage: 110V
